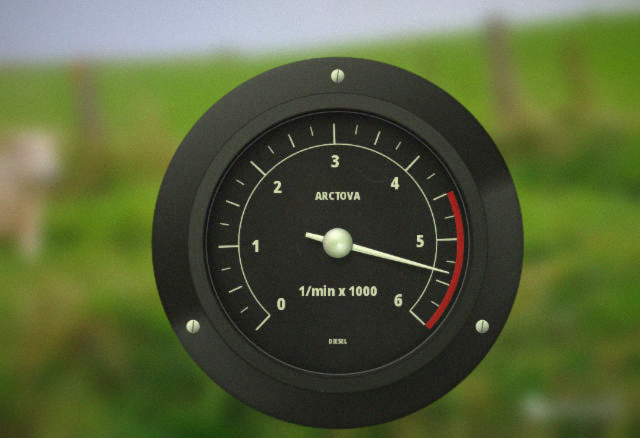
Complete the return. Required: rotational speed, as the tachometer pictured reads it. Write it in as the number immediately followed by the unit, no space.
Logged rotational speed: 5375rpm
